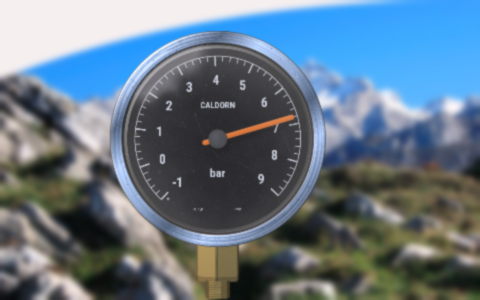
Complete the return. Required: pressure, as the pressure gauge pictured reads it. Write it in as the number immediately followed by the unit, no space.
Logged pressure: 6.8bar
